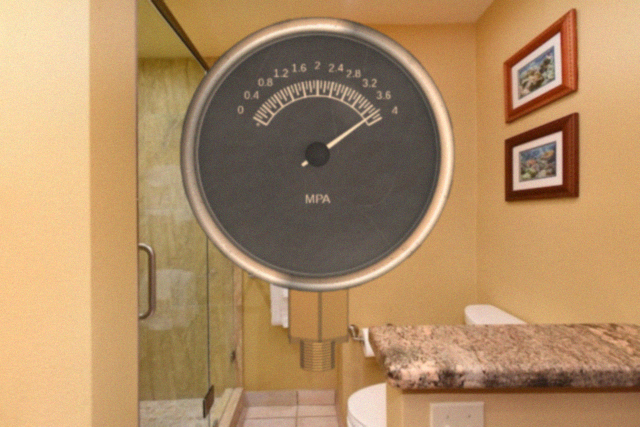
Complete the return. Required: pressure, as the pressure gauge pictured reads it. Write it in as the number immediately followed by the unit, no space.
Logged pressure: 3.8MPa
